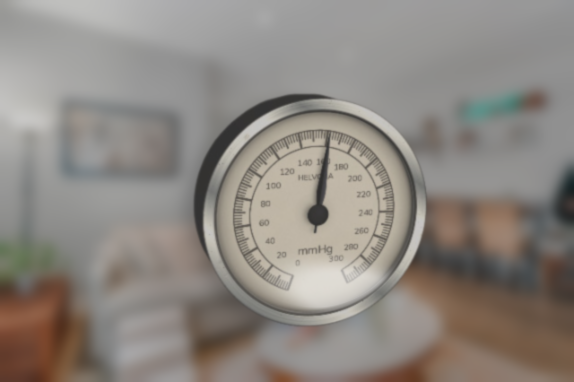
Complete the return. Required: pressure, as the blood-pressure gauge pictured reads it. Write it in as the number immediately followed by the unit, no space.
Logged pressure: 160mmHg
